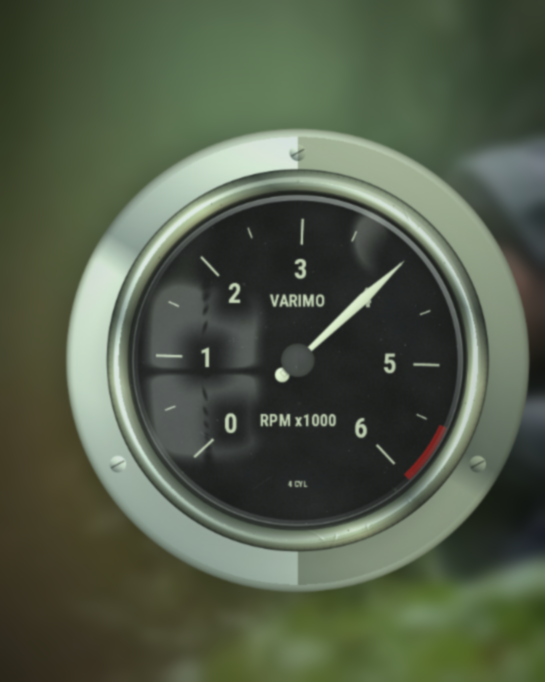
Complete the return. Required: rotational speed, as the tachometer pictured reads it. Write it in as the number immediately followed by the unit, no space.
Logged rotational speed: 4000rpm
